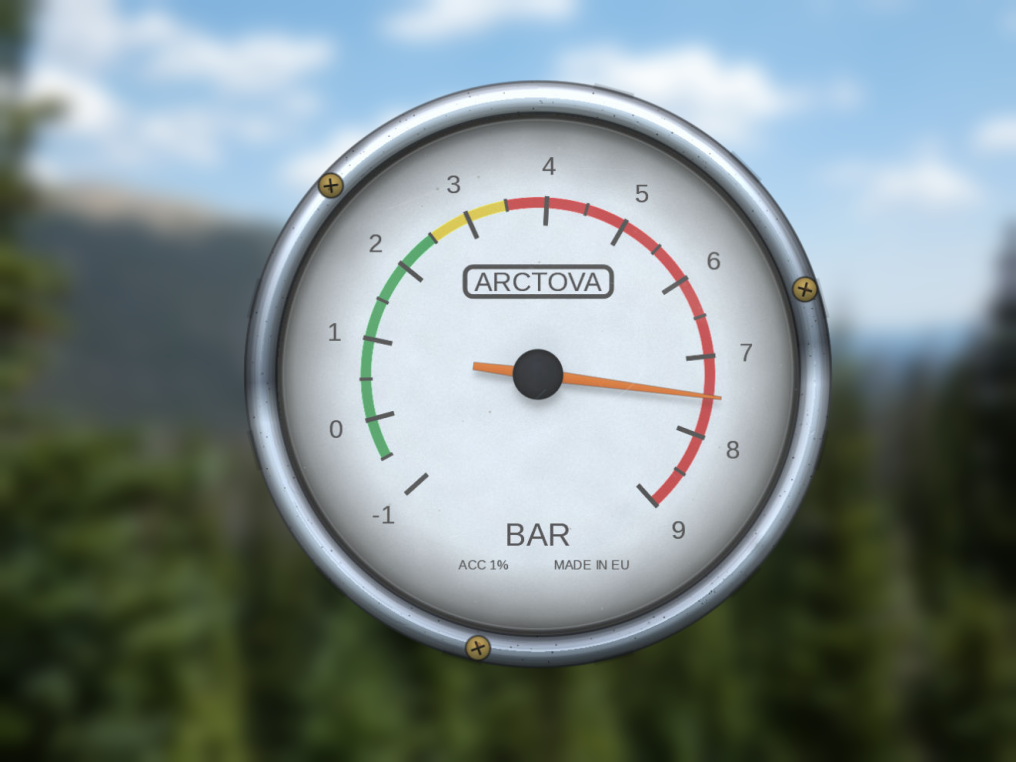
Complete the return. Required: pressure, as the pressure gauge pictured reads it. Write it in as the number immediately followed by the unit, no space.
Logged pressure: 7.5bar
